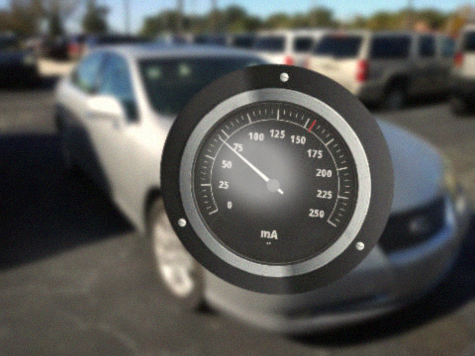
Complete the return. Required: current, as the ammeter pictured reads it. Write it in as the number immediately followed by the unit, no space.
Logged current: 70mA
